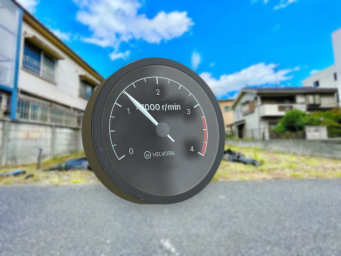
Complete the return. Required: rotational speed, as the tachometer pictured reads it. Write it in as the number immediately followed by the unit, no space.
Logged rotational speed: 1250rpm
